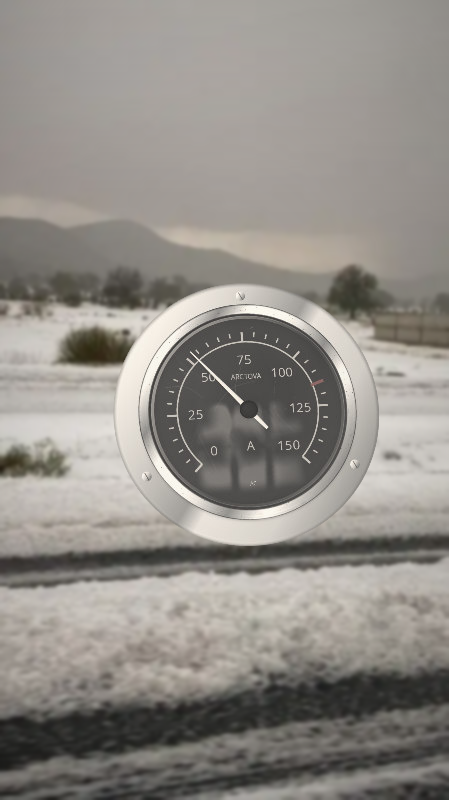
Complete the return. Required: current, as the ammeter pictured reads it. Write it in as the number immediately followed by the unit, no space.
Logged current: 52.5A
